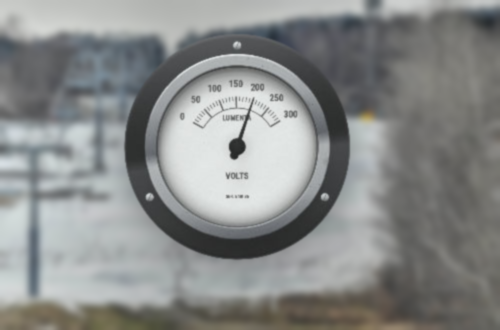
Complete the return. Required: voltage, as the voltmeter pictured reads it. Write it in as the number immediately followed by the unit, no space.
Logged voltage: 200V
